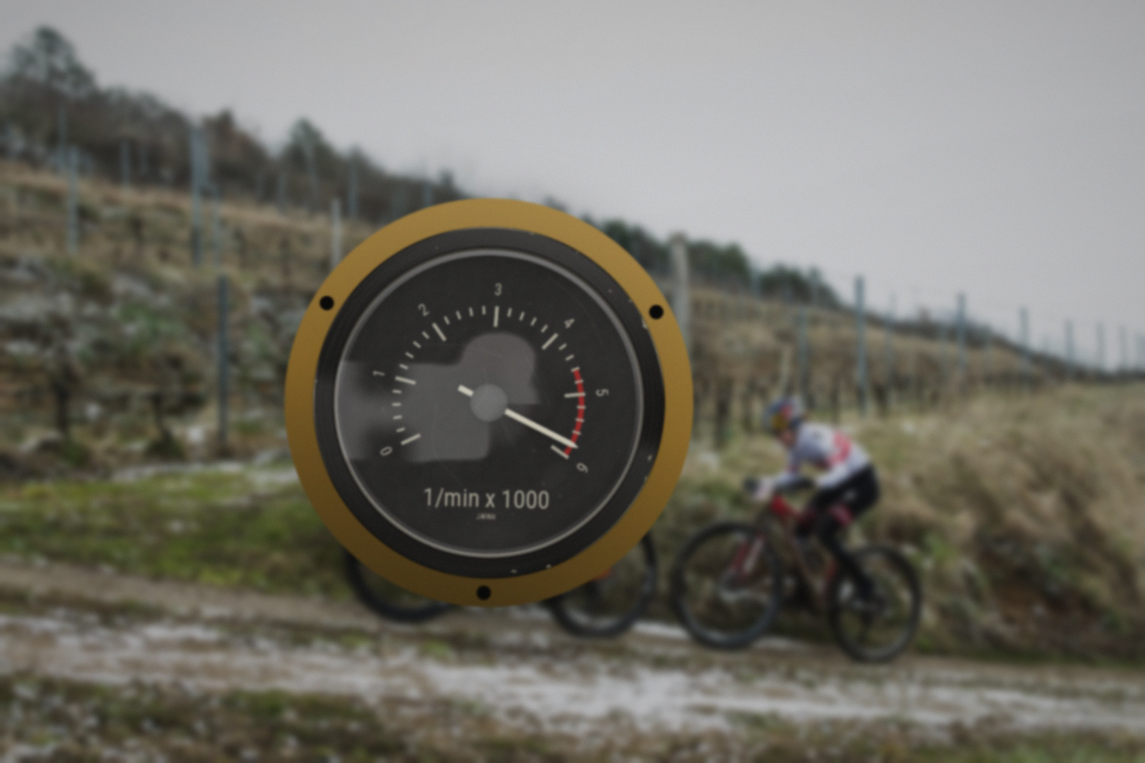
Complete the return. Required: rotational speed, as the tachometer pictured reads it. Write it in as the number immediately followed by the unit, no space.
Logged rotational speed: 5800rpm
